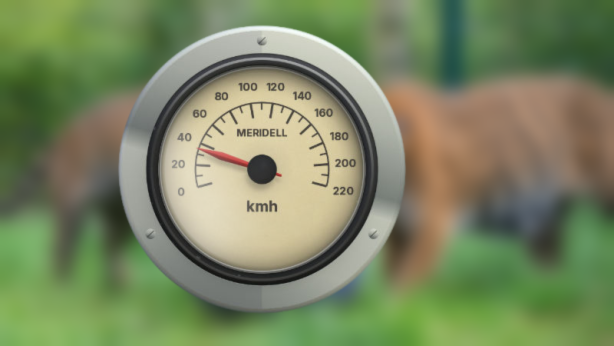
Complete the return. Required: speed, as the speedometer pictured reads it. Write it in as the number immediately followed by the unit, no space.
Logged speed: 35km/h
